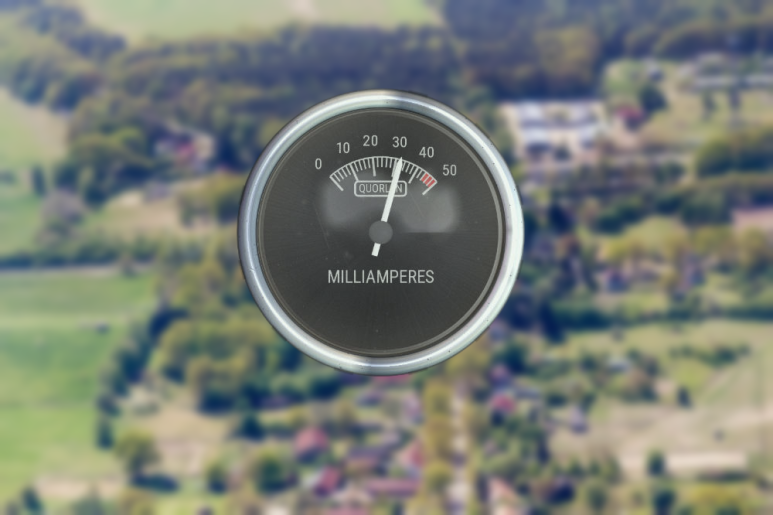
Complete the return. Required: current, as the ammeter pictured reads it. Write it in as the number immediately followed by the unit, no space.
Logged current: 32mA
